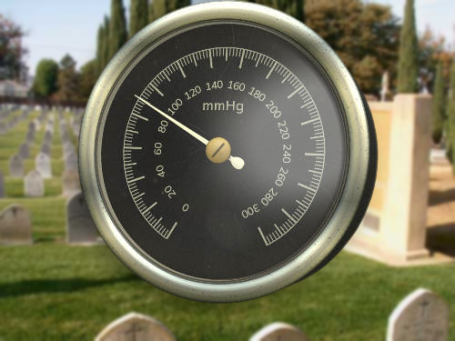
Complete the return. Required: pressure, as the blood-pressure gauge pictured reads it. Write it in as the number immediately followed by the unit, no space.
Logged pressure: 90mmHg
